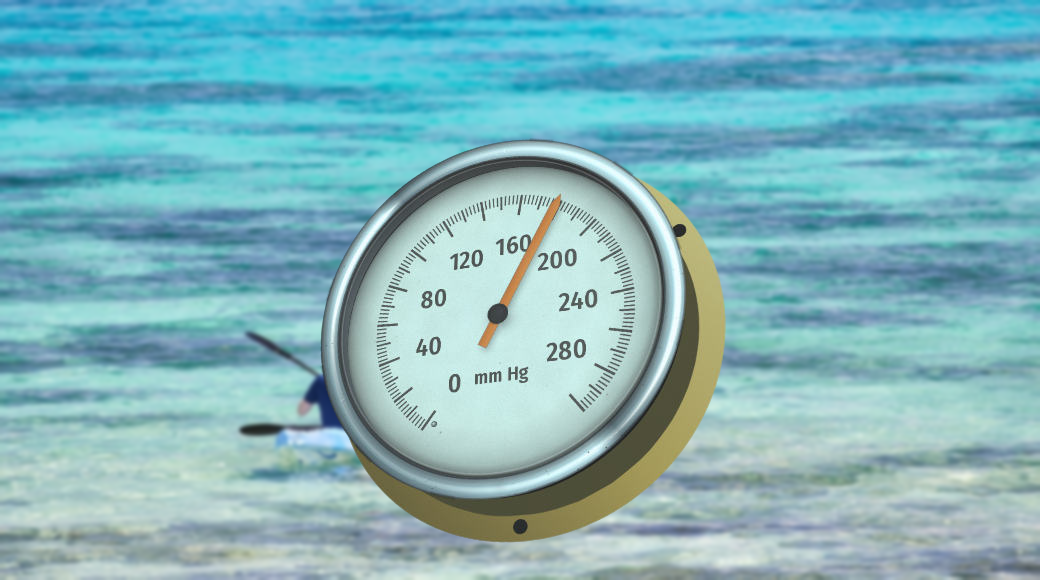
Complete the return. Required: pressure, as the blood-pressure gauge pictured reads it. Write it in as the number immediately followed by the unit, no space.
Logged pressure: 180mmHg
